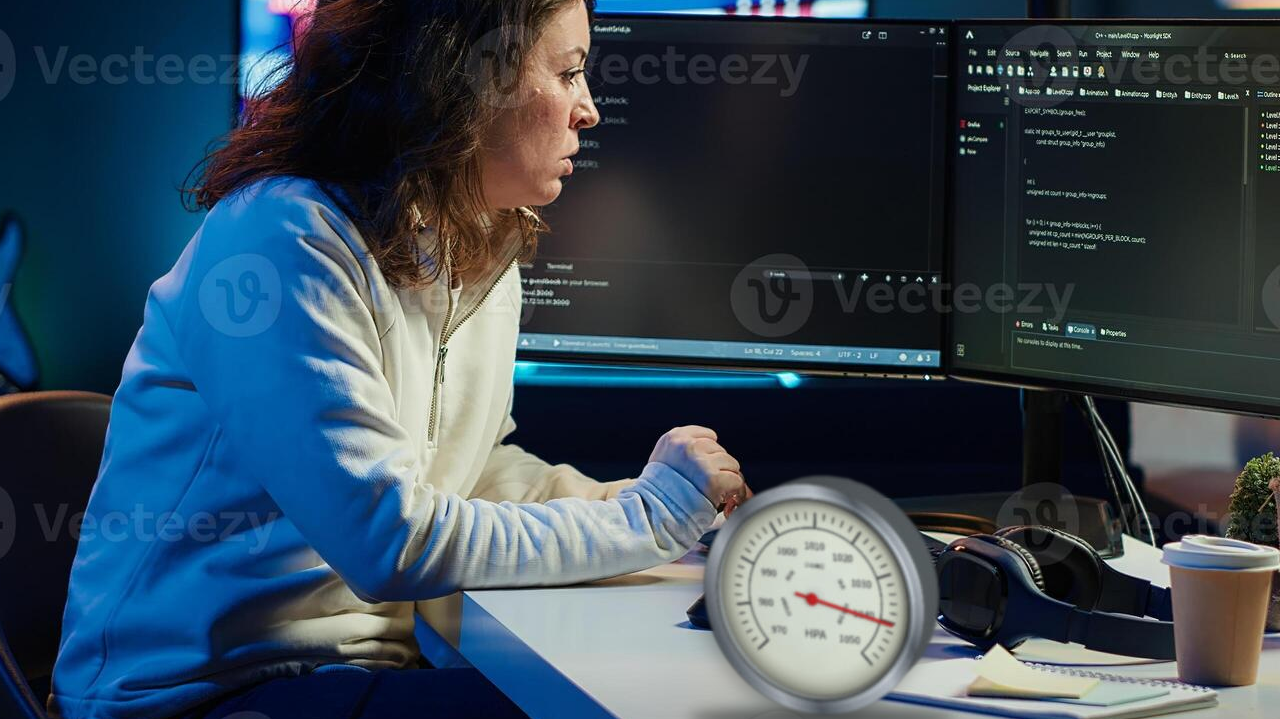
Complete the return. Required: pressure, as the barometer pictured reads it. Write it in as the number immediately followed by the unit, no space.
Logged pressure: 1040hPa
